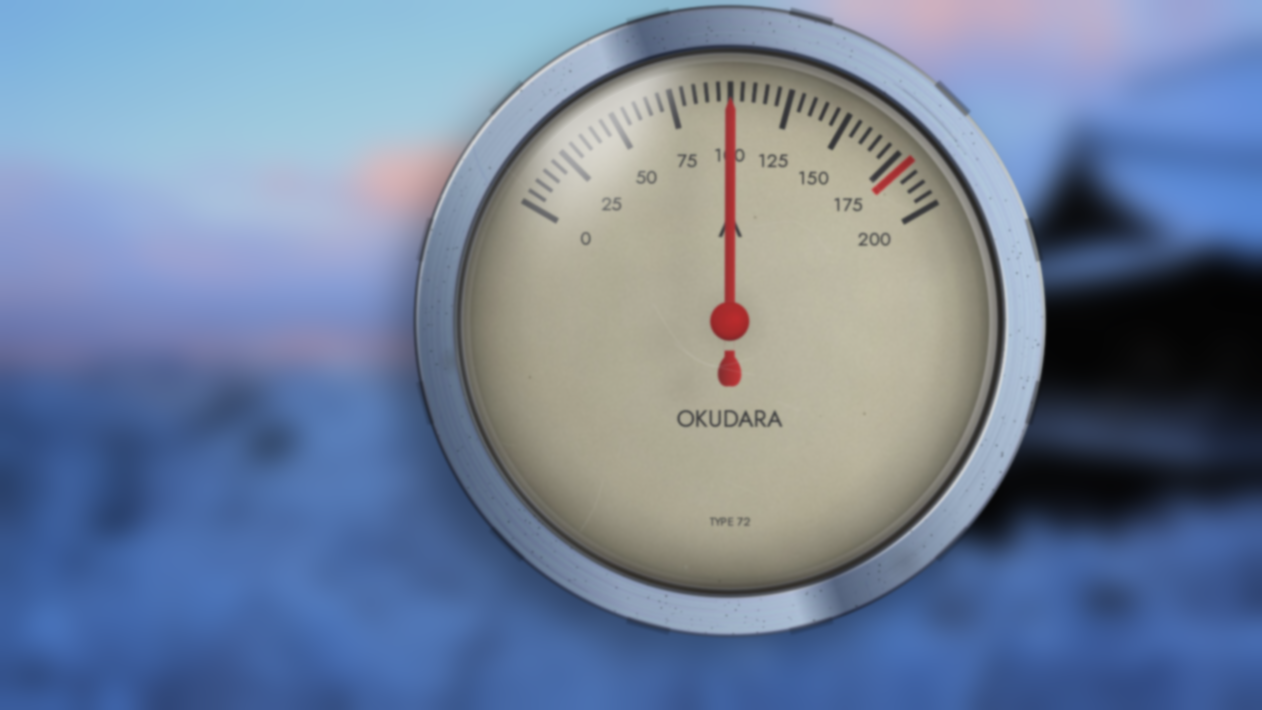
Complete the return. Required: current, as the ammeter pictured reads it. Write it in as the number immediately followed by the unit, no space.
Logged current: 100A
